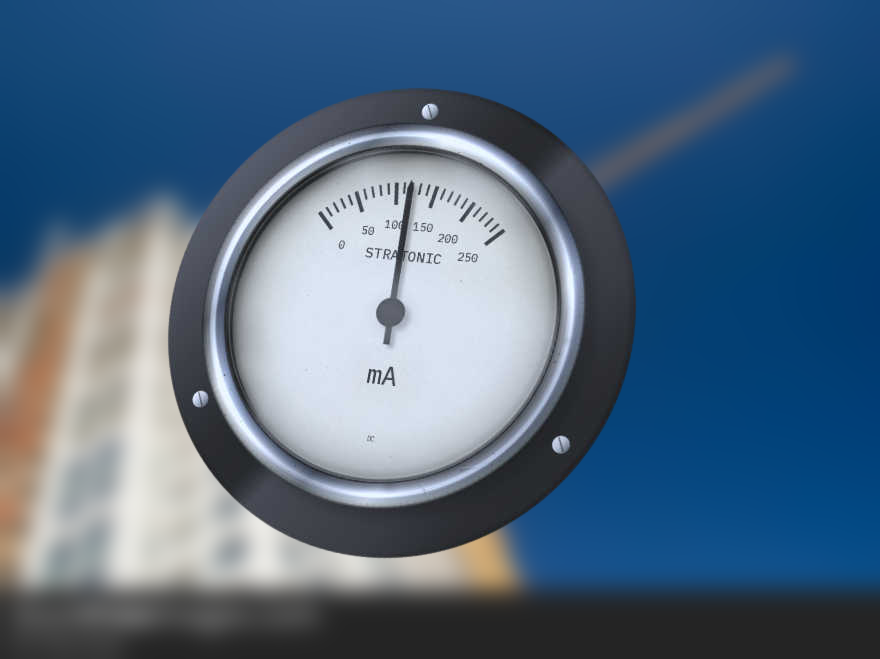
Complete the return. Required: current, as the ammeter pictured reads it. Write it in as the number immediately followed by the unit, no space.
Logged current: 120mA
